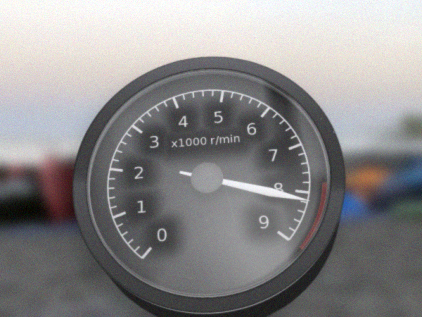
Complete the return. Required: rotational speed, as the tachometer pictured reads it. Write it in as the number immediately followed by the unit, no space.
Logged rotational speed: 8200rpm
